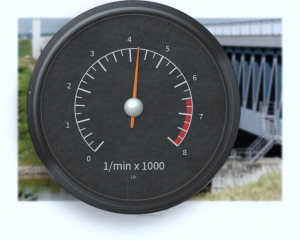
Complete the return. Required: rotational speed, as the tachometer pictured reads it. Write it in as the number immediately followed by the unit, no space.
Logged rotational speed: 4250rpm
